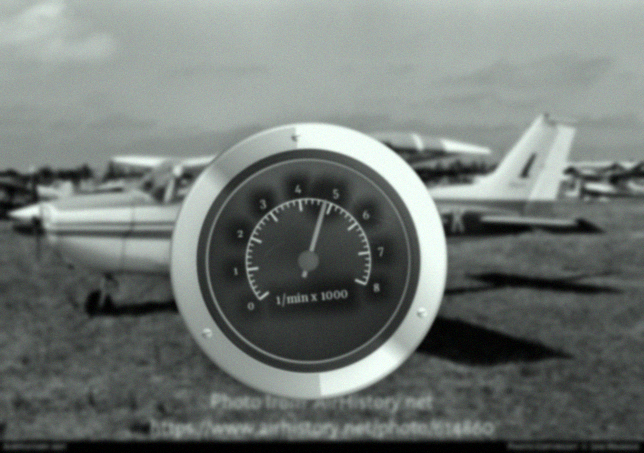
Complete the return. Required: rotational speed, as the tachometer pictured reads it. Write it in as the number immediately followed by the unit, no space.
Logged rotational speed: 4800rpm
